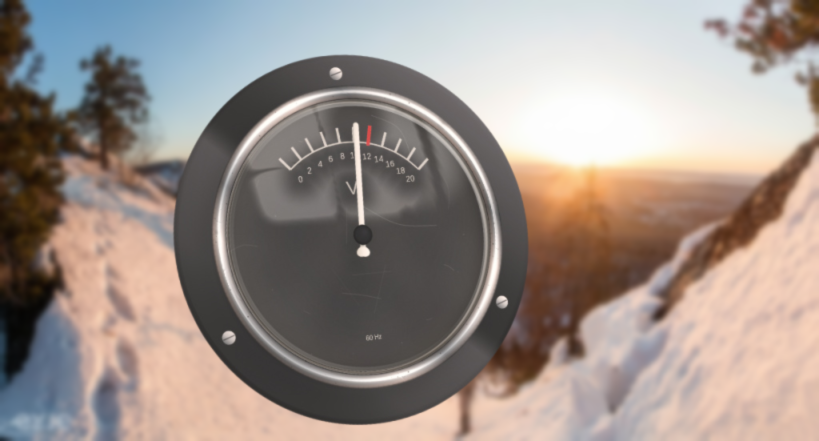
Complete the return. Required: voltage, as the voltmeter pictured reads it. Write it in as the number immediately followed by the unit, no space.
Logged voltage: 10V
